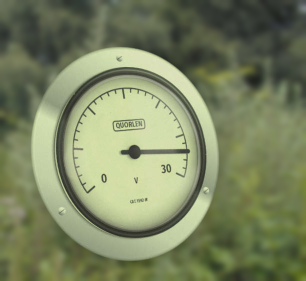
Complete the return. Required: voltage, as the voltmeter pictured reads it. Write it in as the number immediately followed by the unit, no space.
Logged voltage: 27V
